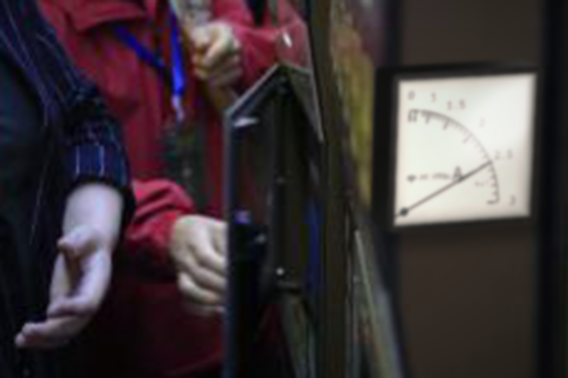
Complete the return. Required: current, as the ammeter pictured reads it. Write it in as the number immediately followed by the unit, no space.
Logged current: 2.5A
